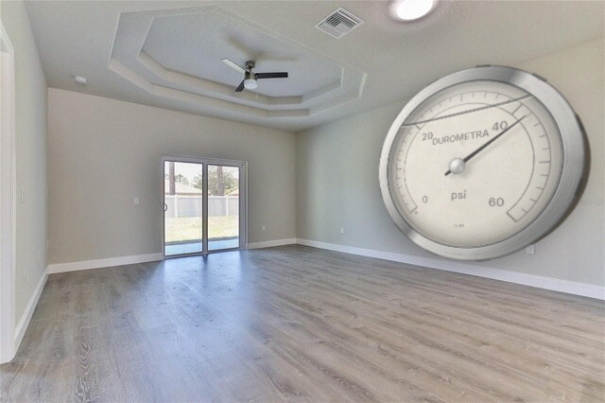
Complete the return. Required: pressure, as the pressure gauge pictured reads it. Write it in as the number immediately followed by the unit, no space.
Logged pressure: 42psi
